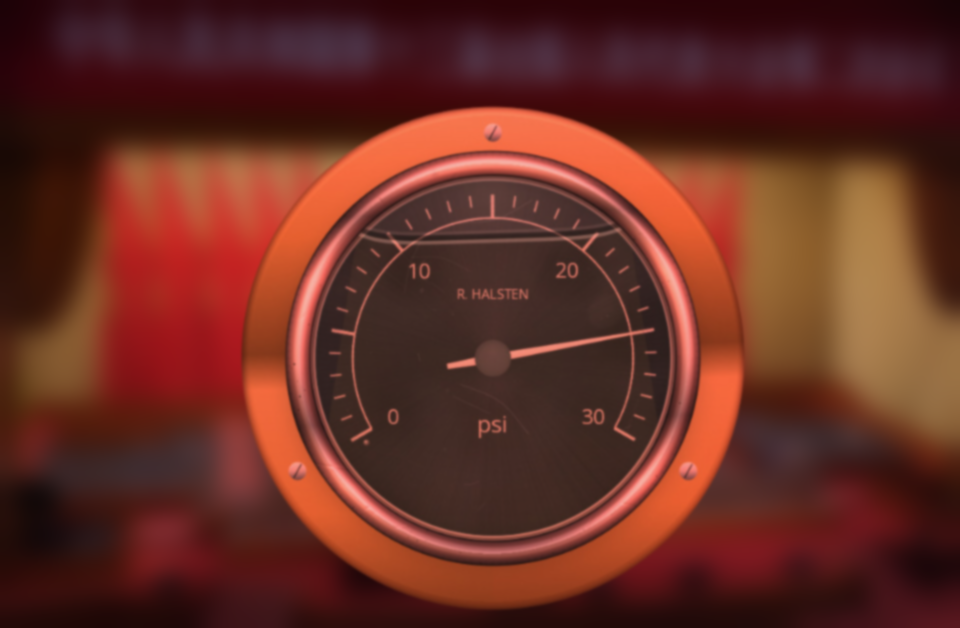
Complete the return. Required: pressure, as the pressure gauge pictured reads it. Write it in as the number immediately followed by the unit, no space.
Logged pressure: 25psi
